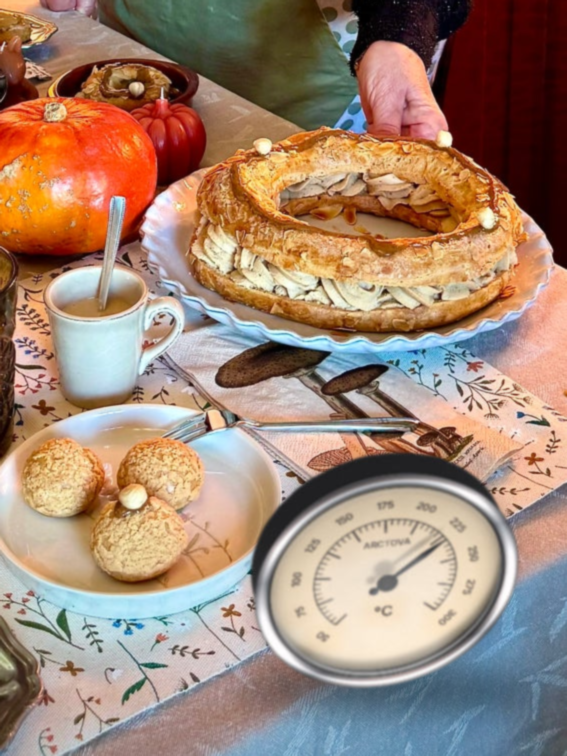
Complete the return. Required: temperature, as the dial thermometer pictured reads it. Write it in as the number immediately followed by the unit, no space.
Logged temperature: 225°C
